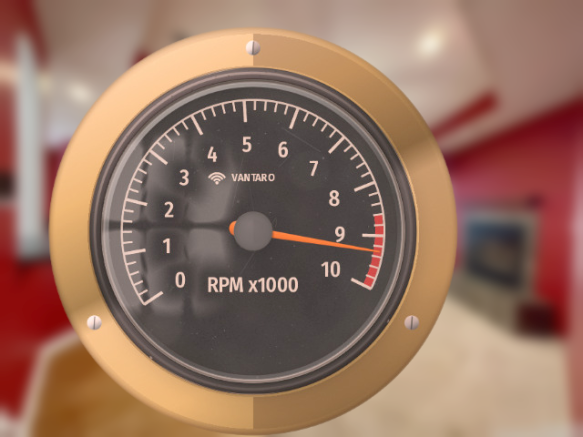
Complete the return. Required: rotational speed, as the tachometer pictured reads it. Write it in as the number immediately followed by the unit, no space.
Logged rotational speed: 9300rpm
